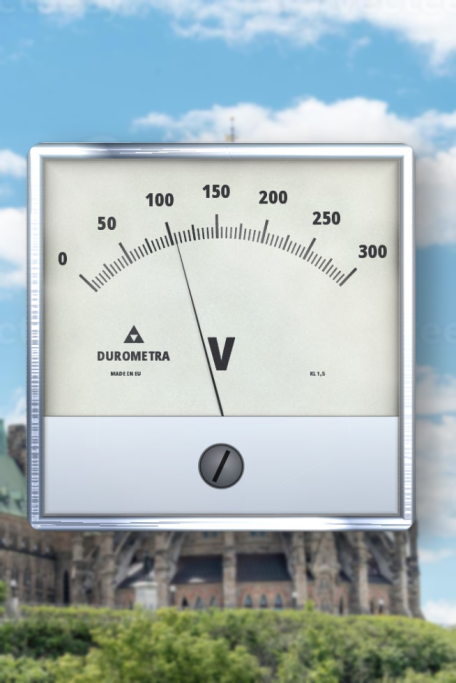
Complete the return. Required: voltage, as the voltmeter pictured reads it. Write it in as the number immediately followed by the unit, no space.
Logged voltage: 105V
